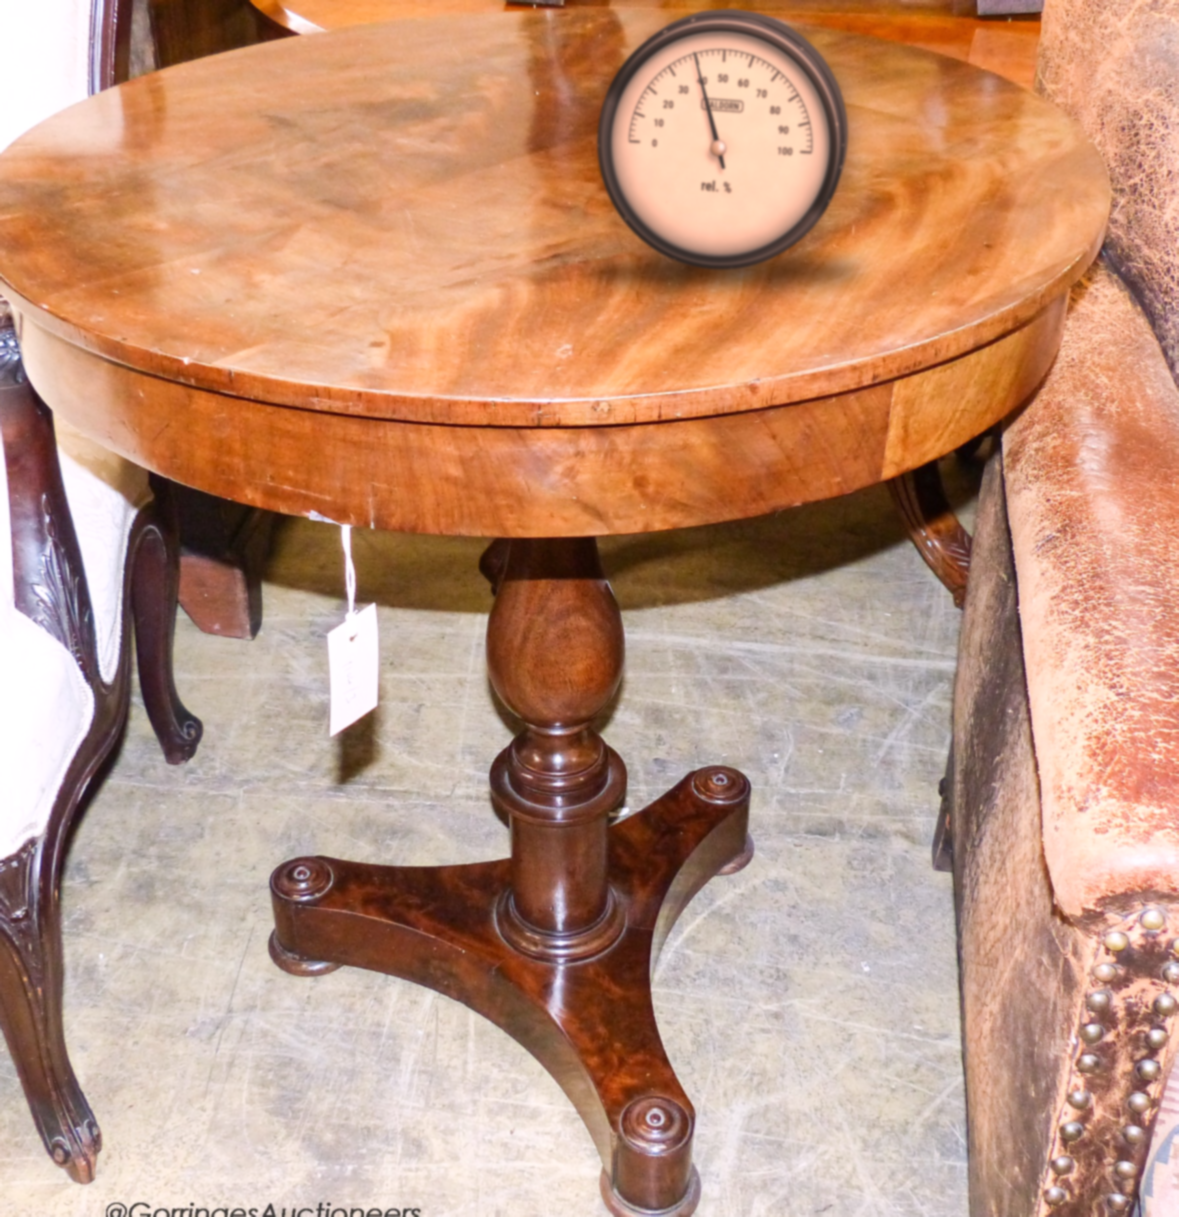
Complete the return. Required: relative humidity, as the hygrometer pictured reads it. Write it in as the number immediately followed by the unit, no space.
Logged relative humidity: 40%
